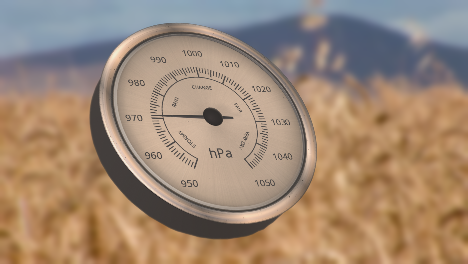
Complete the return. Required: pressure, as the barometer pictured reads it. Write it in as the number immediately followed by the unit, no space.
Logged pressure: 970hPa
